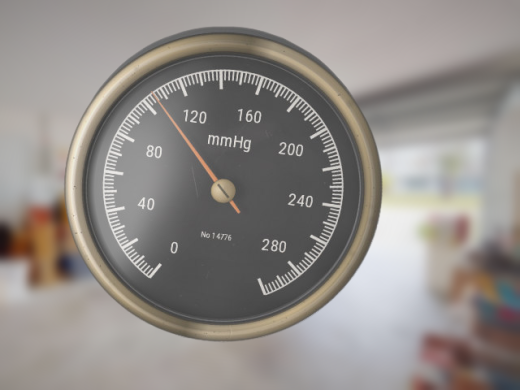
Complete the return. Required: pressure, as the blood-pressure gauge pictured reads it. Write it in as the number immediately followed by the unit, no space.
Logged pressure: 106mmHg
